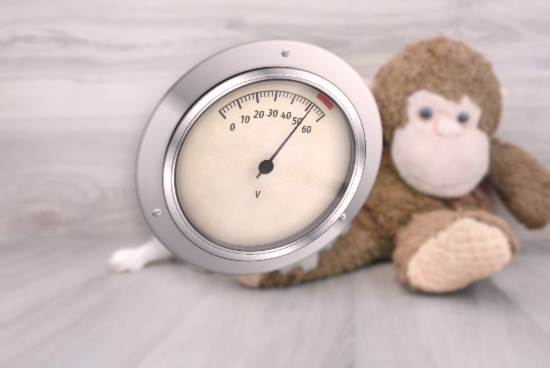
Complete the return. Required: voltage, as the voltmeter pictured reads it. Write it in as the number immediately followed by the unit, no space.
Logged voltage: 50V
